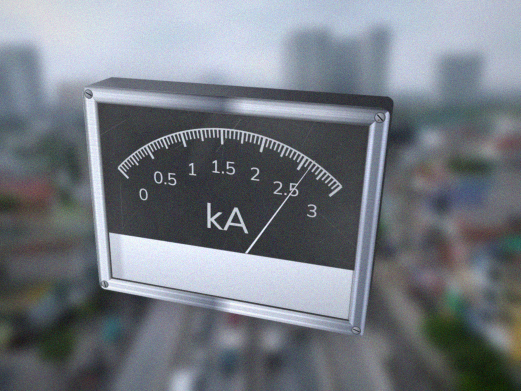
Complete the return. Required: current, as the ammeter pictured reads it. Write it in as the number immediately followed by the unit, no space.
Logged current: 2.6kA
